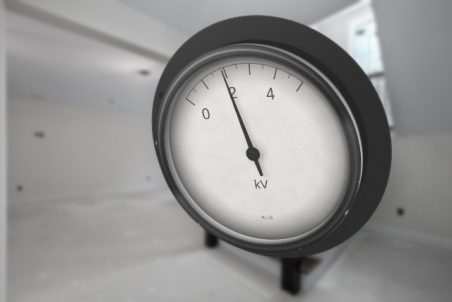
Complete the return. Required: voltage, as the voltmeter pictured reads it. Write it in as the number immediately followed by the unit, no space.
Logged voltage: 2kV
